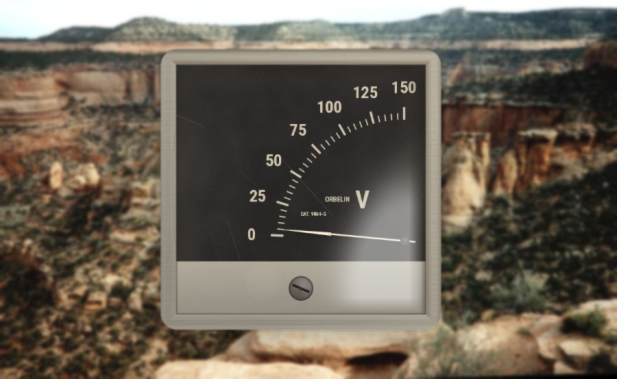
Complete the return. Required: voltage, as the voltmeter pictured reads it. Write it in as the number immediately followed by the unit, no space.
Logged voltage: 5V
